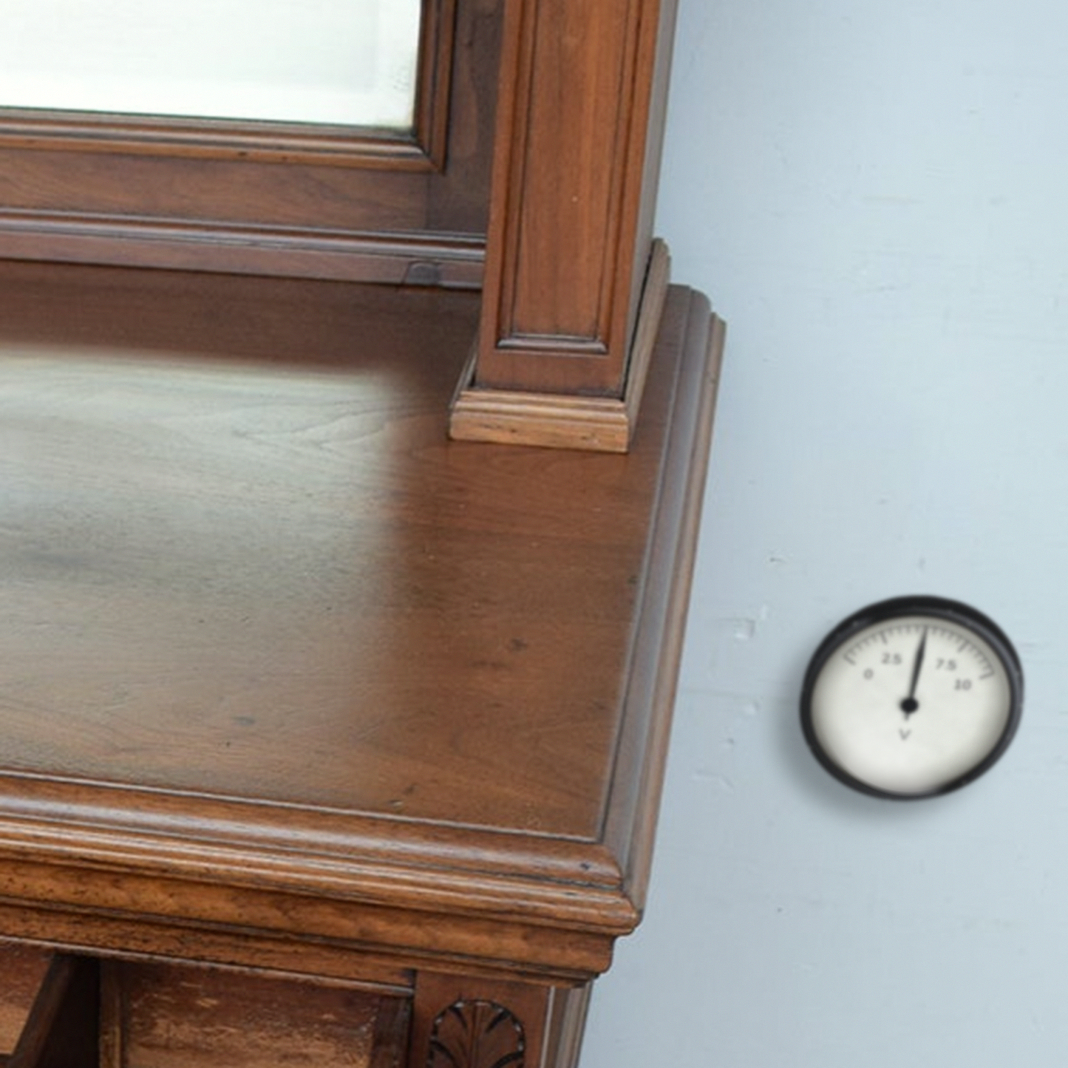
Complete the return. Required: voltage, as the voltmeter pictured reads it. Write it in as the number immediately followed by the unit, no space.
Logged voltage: 5V
